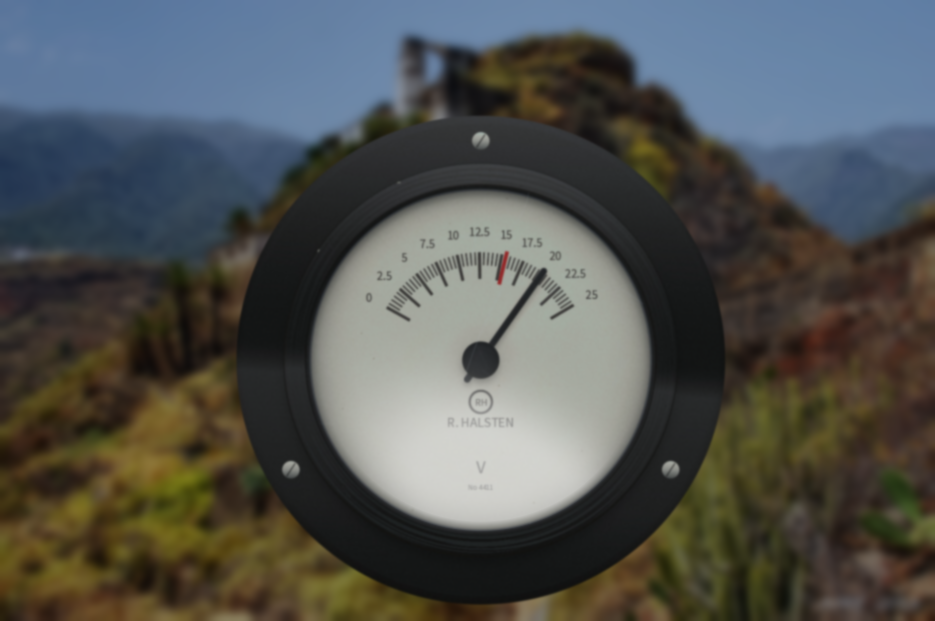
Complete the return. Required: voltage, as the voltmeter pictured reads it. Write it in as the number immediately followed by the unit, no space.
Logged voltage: 20V
